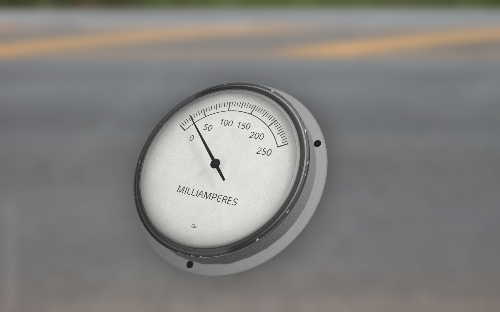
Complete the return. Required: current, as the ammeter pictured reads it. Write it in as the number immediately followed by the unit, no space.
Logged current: 25mA
